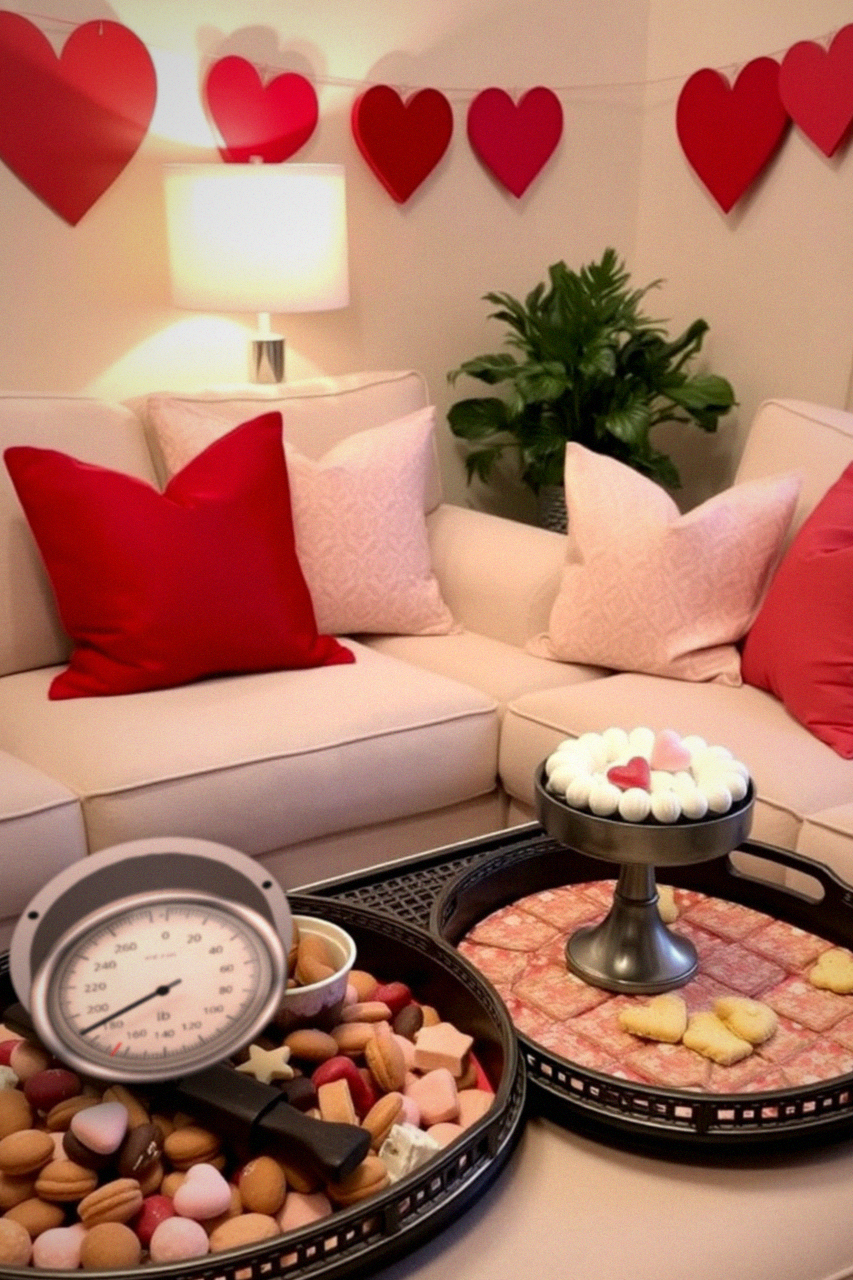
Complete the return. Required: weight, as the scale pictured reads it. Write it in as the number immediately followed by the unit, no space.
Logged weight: 190lb
